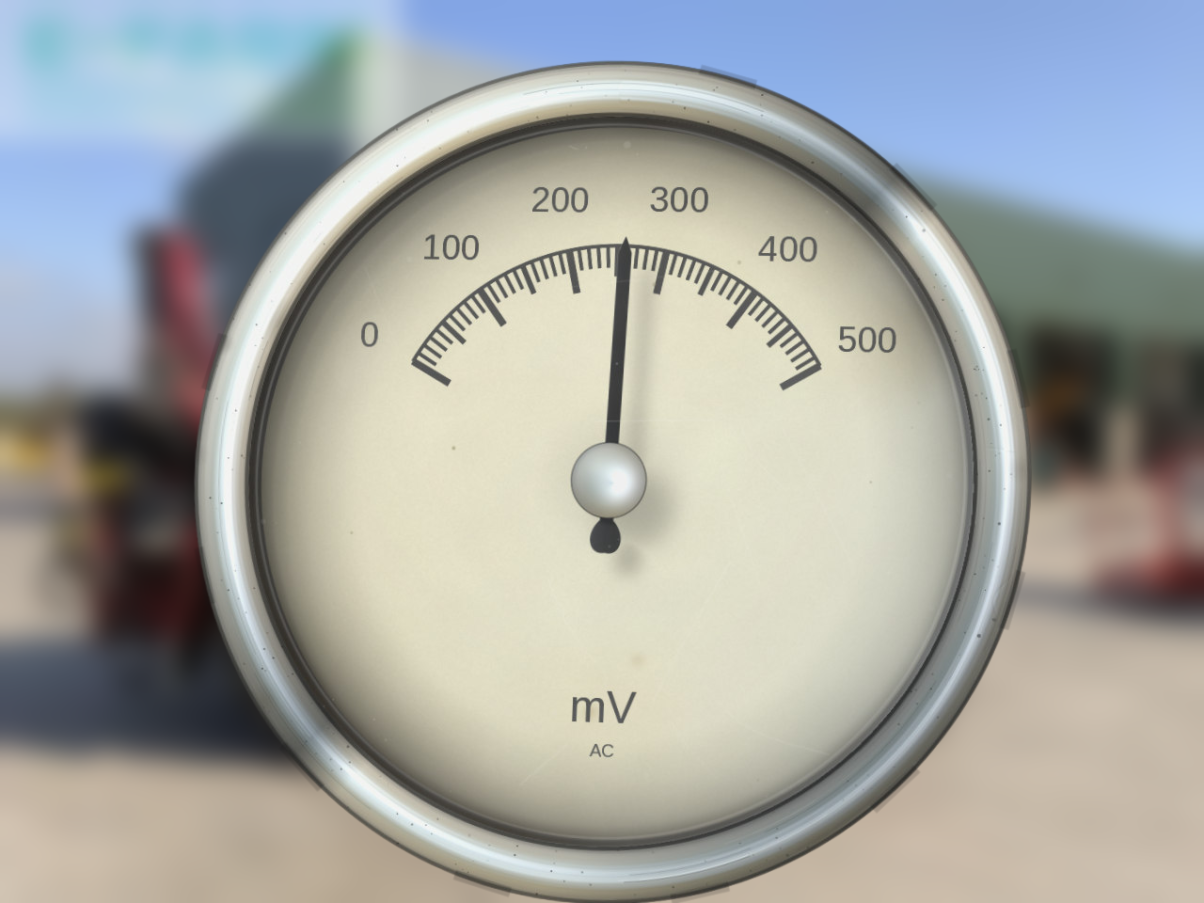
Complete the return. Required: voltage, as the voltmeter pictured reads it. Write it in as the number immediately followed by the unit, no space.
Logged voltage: 260mV
